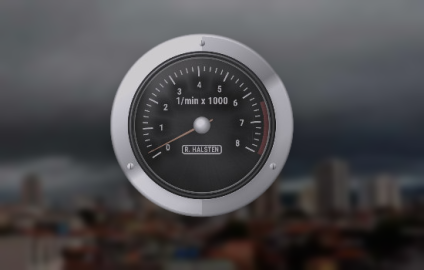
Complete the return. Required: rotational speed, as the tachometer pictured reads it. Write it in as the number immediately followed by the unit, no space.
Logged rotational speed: 200rpm
